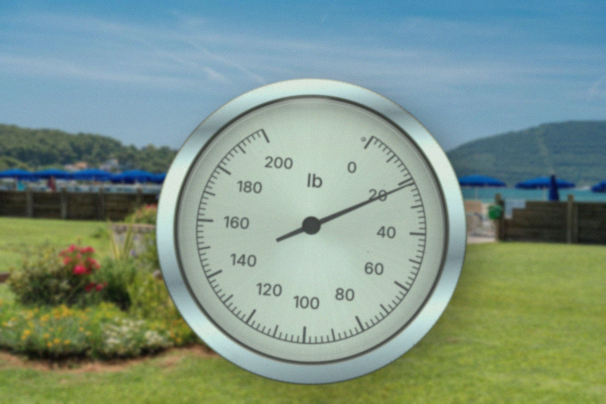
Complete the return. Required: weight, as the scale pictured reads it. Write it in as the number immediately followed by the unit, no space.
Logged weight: 22lb
